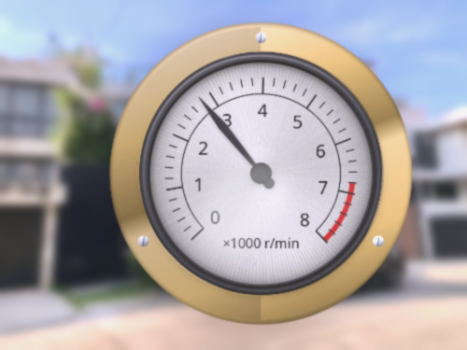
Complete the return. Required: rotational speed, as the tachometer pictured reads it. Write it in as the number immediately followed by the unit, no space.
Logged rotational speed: 2800rpm
